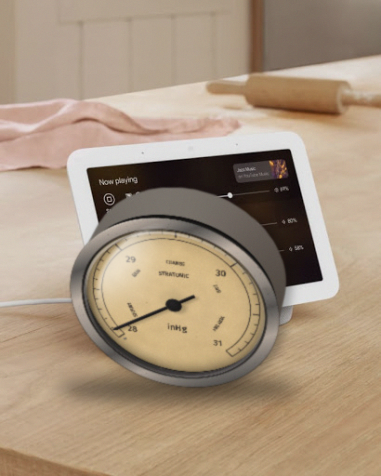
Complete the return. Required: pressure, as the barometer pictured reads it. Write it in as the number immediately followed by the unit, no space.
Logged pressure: 28.1inHg
